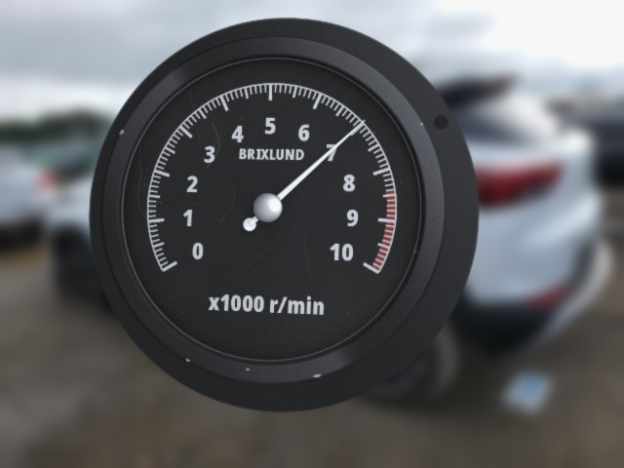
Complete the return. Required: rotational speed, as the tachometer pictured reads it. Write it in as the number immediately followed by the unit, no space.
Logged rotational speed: 7000rpm
